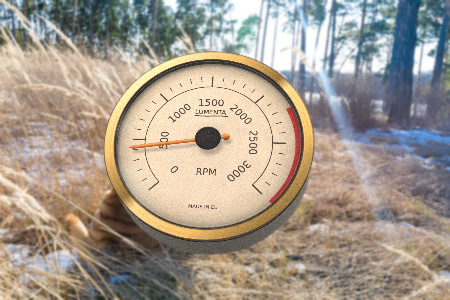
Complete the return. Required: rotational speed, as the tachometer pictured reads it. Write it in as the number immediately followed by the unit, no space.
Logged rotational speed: 400rpm
